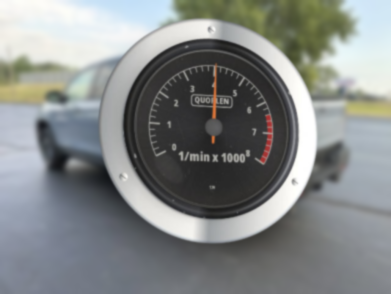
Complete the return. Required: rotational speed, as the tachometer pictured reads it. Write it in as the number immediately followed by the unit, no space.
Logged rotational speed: 4000rpm
